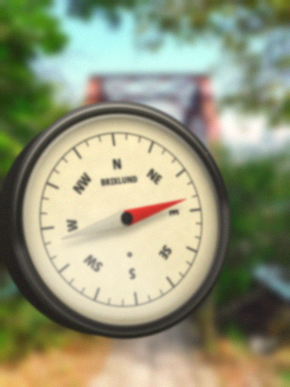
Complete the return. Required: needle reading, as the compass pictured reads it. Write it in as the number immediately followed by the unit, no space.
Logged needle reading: 80°
